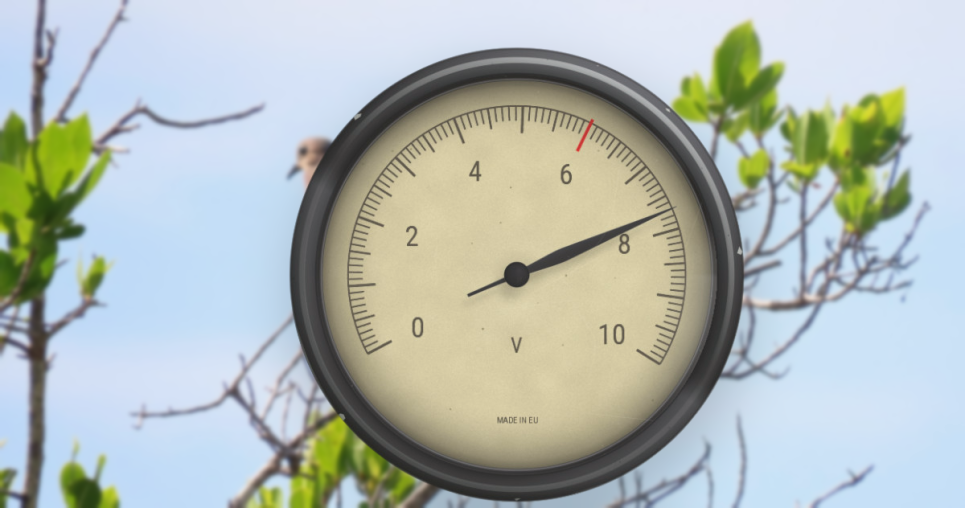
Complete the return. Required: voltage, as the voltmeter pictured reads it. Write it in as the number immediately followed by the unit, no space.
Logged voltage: 7.7V
